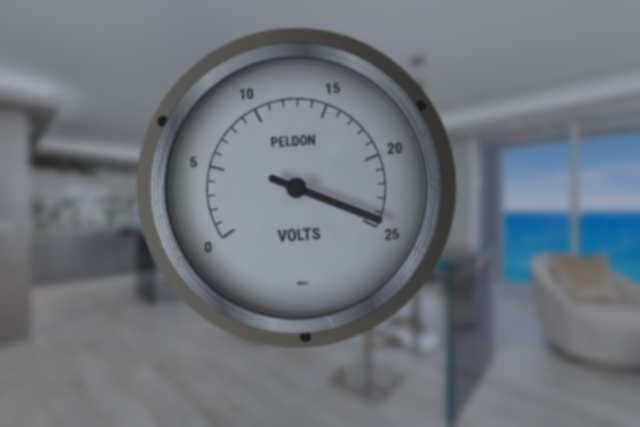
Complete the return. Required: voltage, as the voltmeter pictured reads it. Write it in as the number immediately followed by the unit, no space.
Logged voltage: 24.5V
